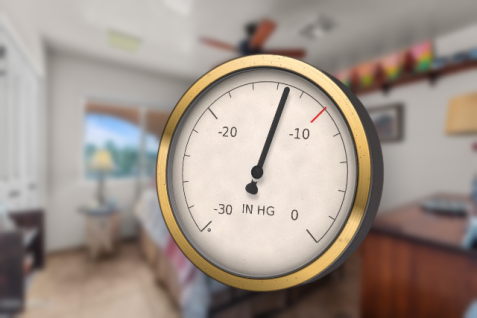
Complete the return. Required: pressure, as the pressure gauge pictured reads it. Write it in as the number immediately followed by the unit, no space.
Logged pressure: -13inHg
